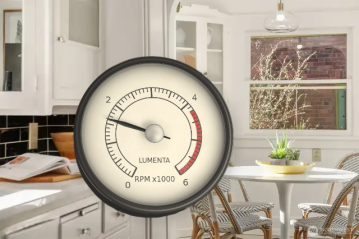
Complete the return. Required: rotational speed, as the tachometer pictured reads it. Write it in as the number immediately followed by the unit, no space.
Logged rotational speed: 1600rpm
